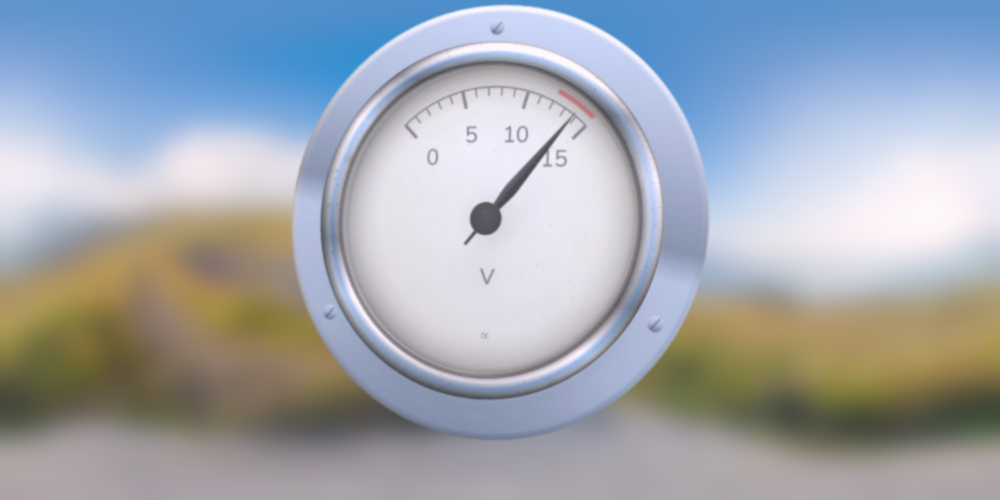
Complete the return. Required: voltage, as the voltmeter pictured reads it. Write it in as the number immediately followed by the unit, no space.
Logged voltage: 14V
